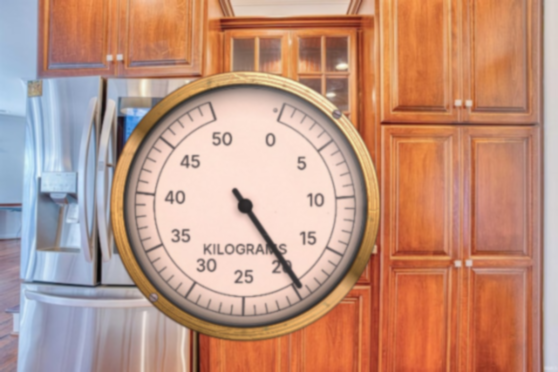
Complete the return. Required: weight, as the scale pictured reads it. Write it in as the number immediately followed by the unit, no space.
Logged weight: 19.5kg
